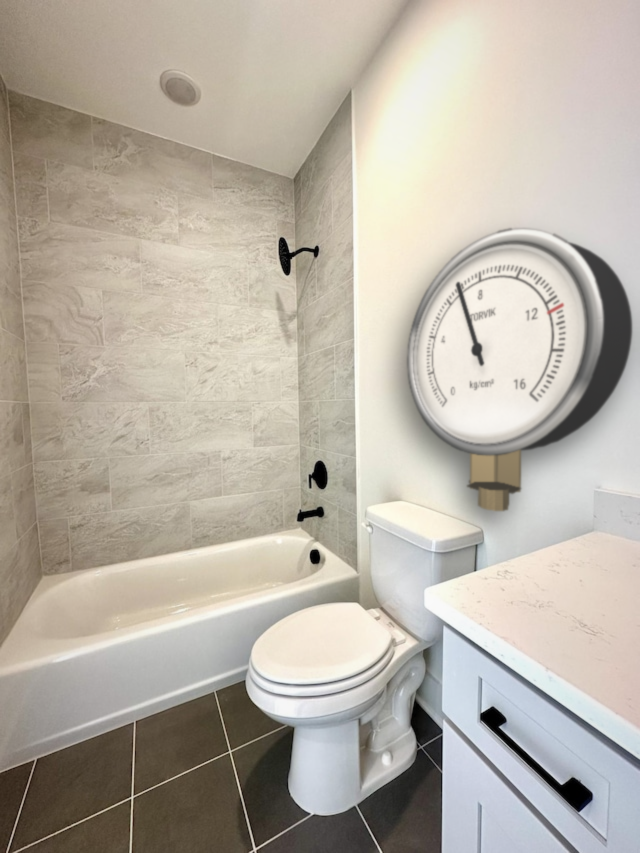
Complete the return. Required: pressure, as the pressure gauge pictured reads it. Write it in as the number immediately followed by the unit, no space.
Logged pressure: 7kg/cm²
